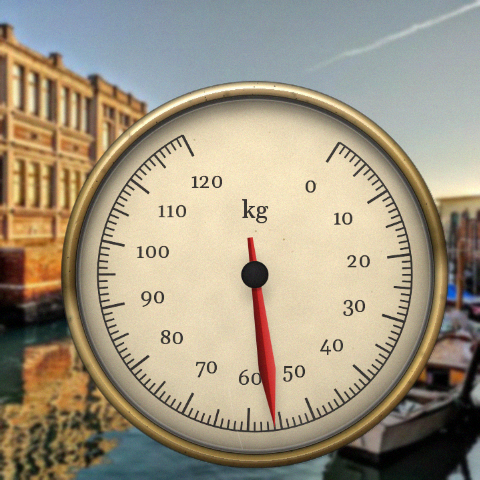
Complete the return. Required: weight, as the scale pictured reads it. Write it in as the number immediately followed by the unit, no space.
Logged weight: 56kg
